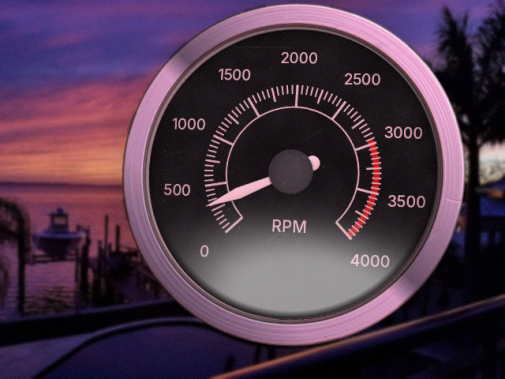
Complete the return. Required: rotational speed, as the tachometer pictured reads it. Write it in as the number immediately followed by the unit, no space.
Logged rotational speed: 300rpm
